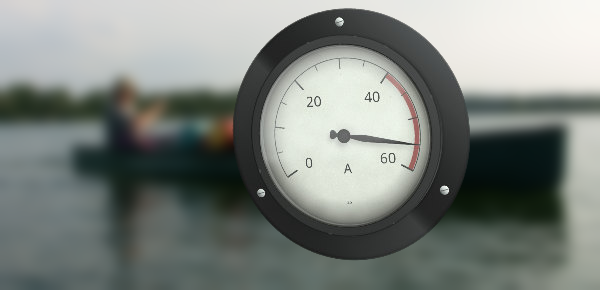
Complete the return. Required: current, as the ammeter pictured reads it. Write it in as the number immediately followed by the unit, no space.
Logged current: 55A
